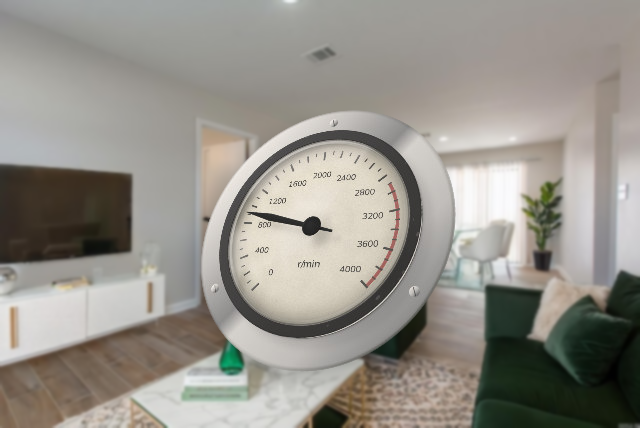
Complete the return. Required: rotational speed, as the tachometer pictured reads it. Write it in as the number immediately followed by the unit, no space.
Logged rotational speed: 900rpm
